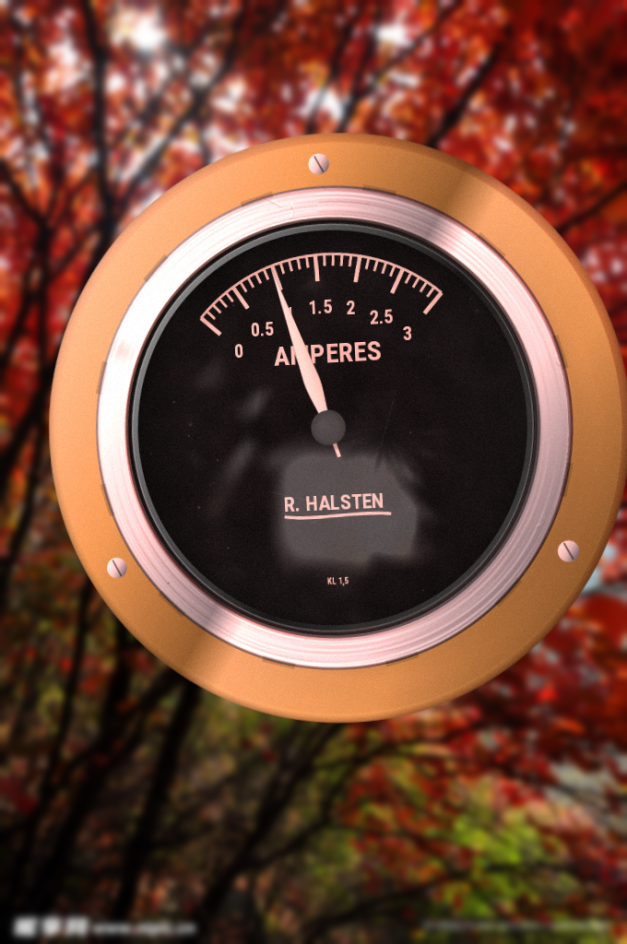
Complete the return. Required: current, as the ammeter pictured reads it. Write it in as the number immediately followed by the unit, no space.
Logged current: 1A
